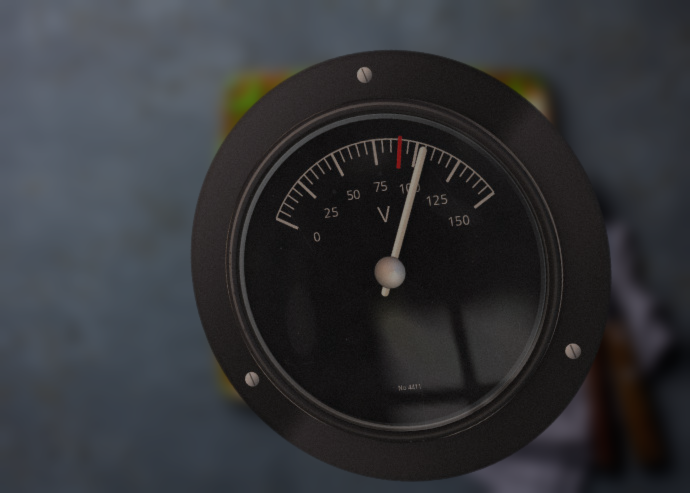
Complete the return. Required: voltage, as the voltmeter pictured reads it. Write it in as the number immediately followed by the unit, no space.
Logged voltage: 105V
